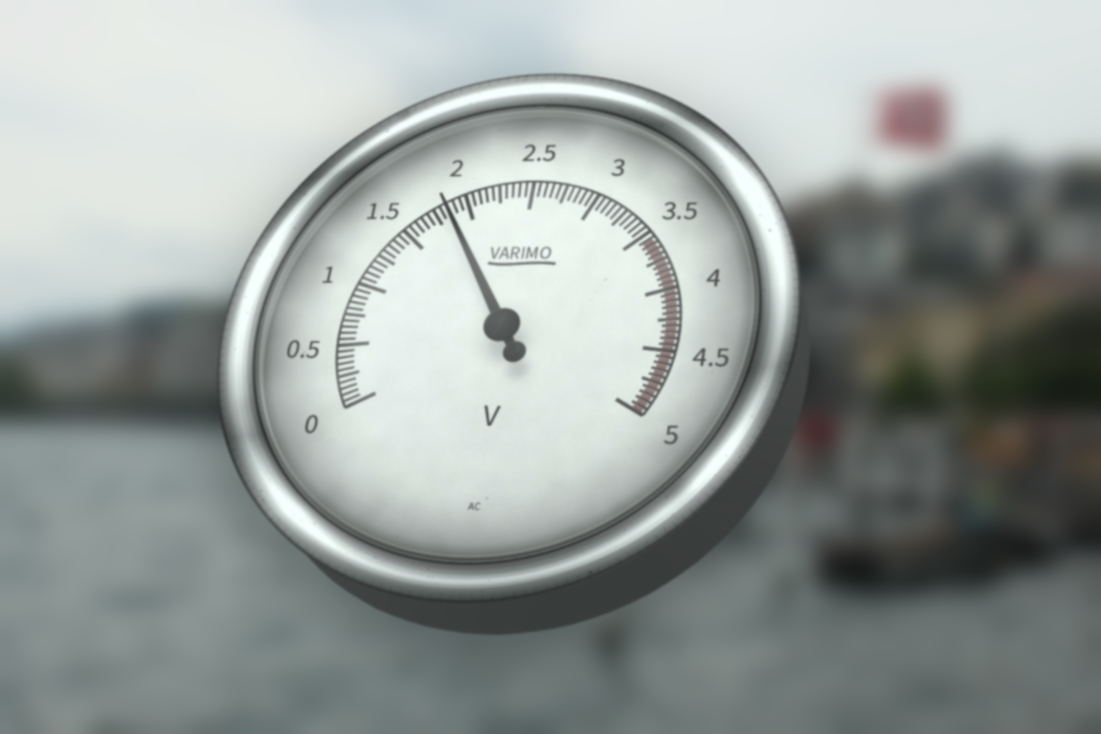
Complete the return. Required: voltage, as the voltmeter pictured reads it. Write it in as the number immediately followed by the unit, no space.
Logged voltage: 1.85V
